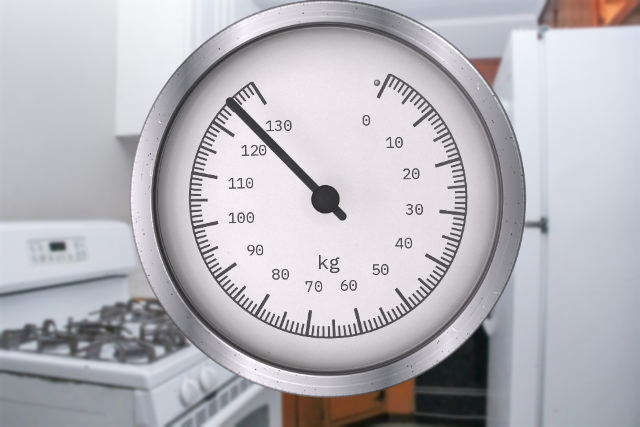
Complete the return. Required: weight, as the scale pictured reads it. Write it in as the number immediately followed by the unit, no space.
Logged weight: 125kg
